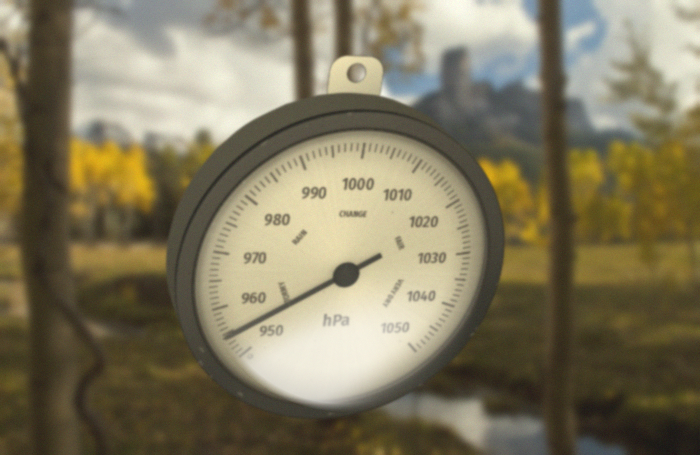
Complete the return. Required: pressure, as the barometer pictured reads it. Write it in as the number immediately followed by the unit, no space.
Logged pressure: 955hPa
